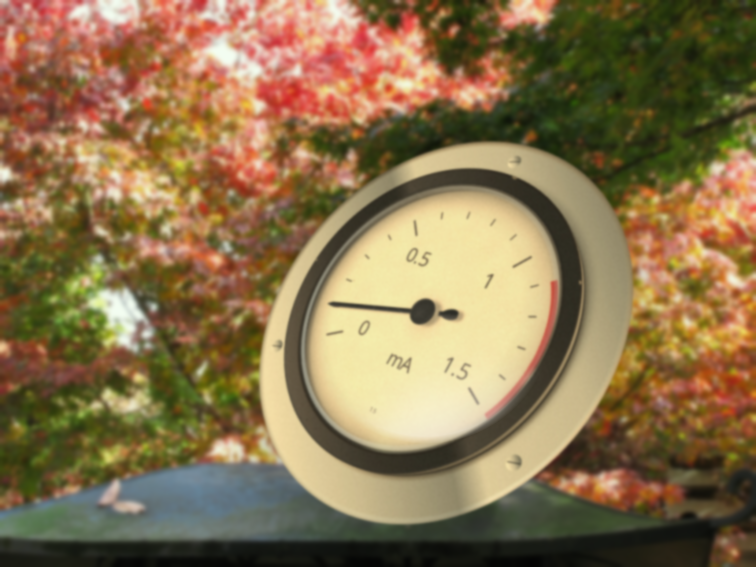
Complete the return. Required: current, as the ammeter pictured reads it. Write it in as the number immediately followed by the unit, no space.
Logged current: 0.1mA
